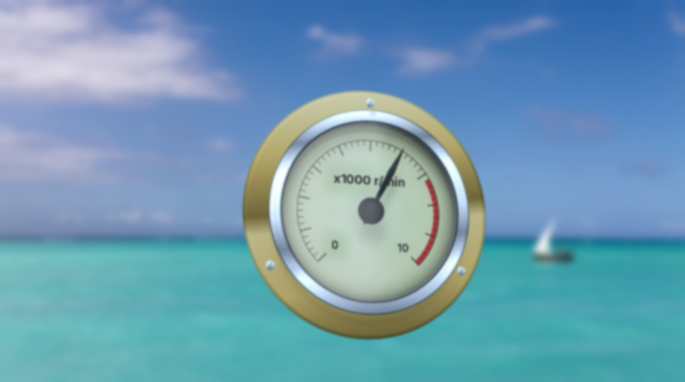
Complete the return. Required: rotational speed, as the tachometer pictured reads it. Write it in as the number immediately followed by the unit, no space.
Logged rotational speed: 6000rpm
